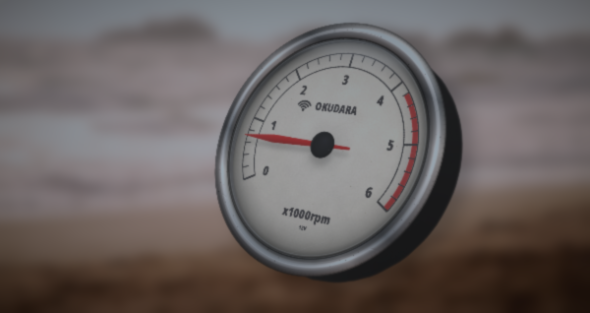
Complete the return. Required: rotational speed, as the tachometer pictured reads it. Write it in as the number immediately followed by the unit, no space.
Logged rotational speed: 700rpm
